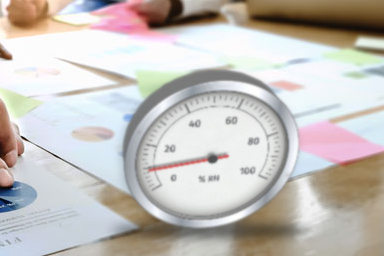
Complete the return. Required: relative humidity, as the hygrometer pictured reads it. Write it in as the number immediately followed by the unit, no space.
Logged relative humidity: 10%
